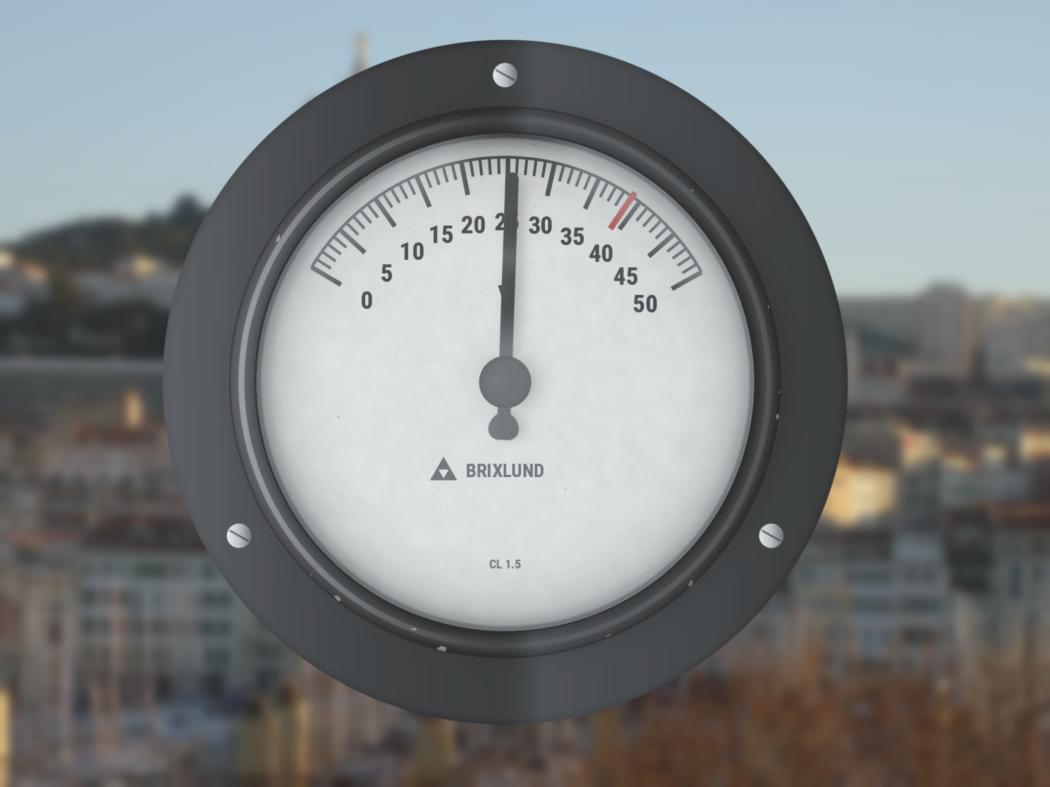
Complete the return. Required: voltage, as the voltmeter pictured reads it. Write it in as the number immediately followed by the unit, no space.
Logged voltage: 25.5V
